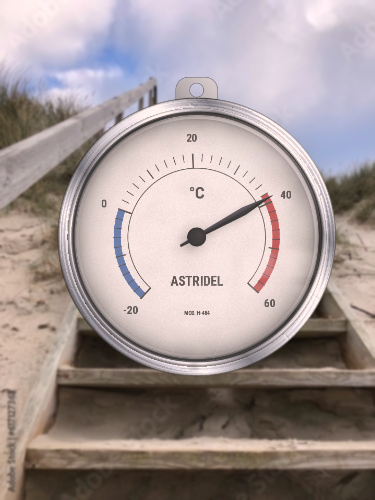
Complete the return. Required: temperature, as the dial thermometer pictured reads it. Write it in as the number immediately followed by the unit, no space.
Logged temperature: 39°C
